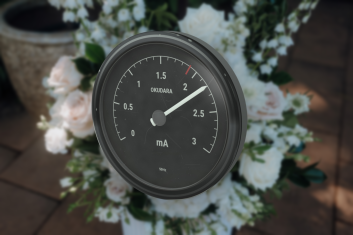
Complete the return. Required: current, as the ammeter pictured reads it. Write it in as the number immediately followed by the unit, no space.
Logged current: 2.2mA
